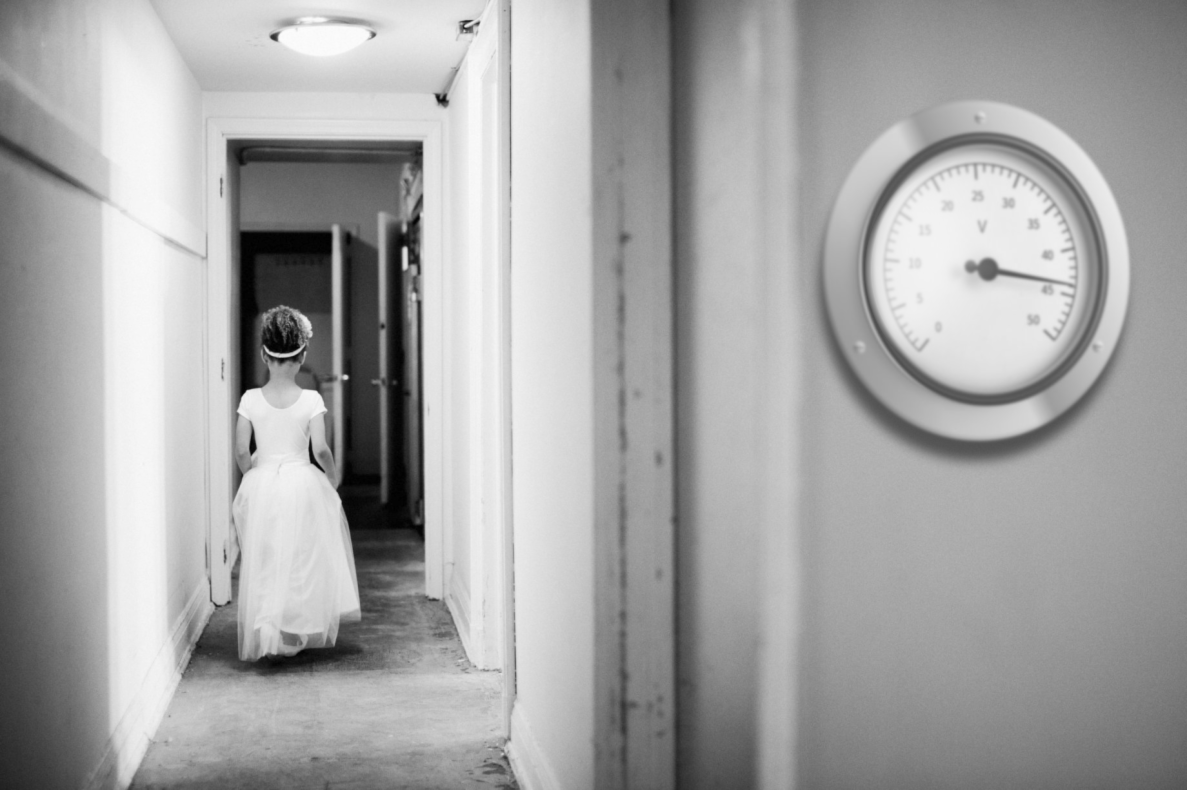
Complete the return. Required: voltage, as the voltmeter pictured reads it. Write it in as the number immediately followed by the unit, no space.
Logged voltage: 44V
